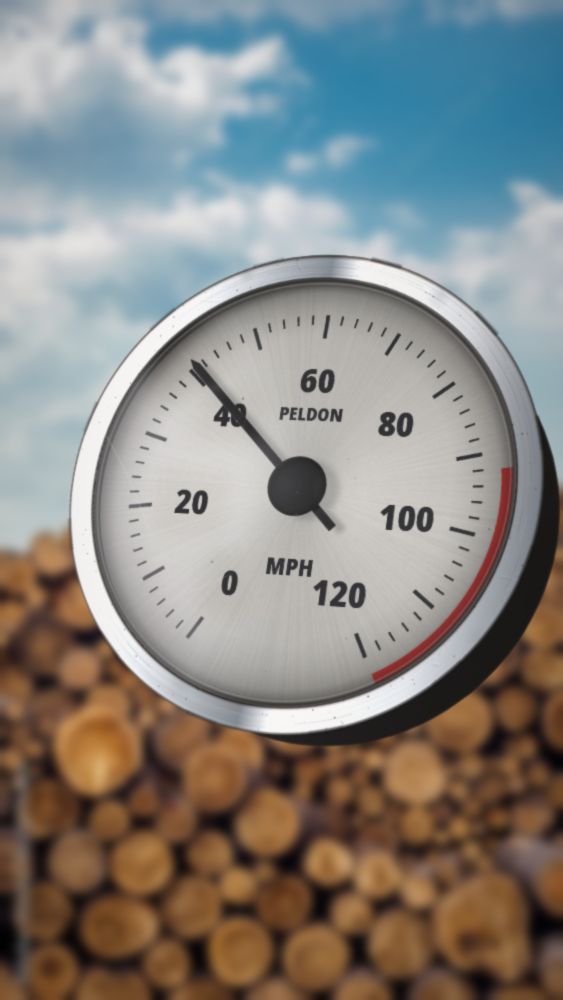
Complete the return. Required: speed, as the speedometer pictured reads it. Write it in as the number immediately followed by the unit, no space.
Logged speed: 41mph
